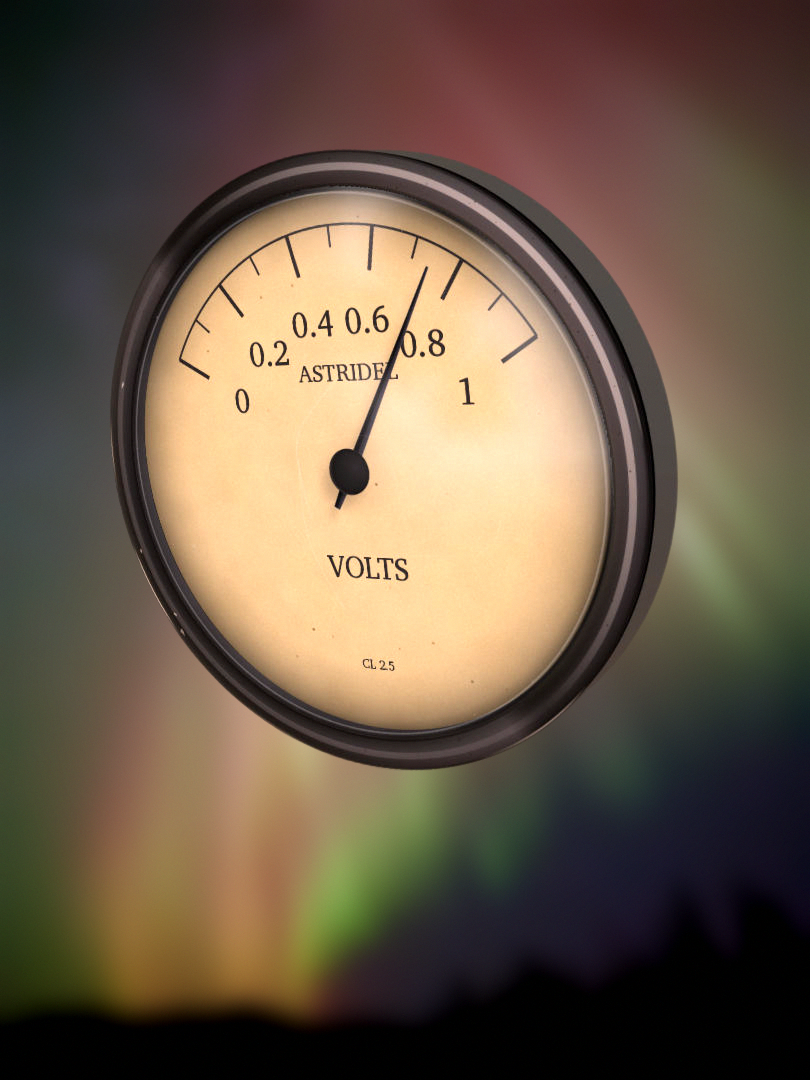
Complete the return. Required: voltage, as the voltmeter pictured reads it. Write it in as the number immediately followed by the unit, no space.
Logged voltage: 0.75V
